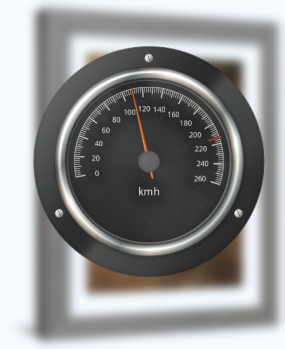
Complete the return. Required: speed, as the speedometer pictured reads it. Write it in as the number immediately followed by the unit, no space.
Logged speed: 110km/h
